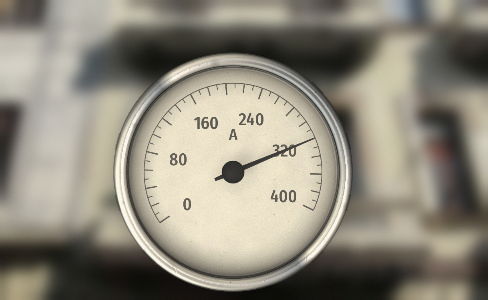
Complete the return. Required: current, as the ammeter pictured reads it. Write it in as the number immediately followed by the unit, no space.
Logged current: 320A
